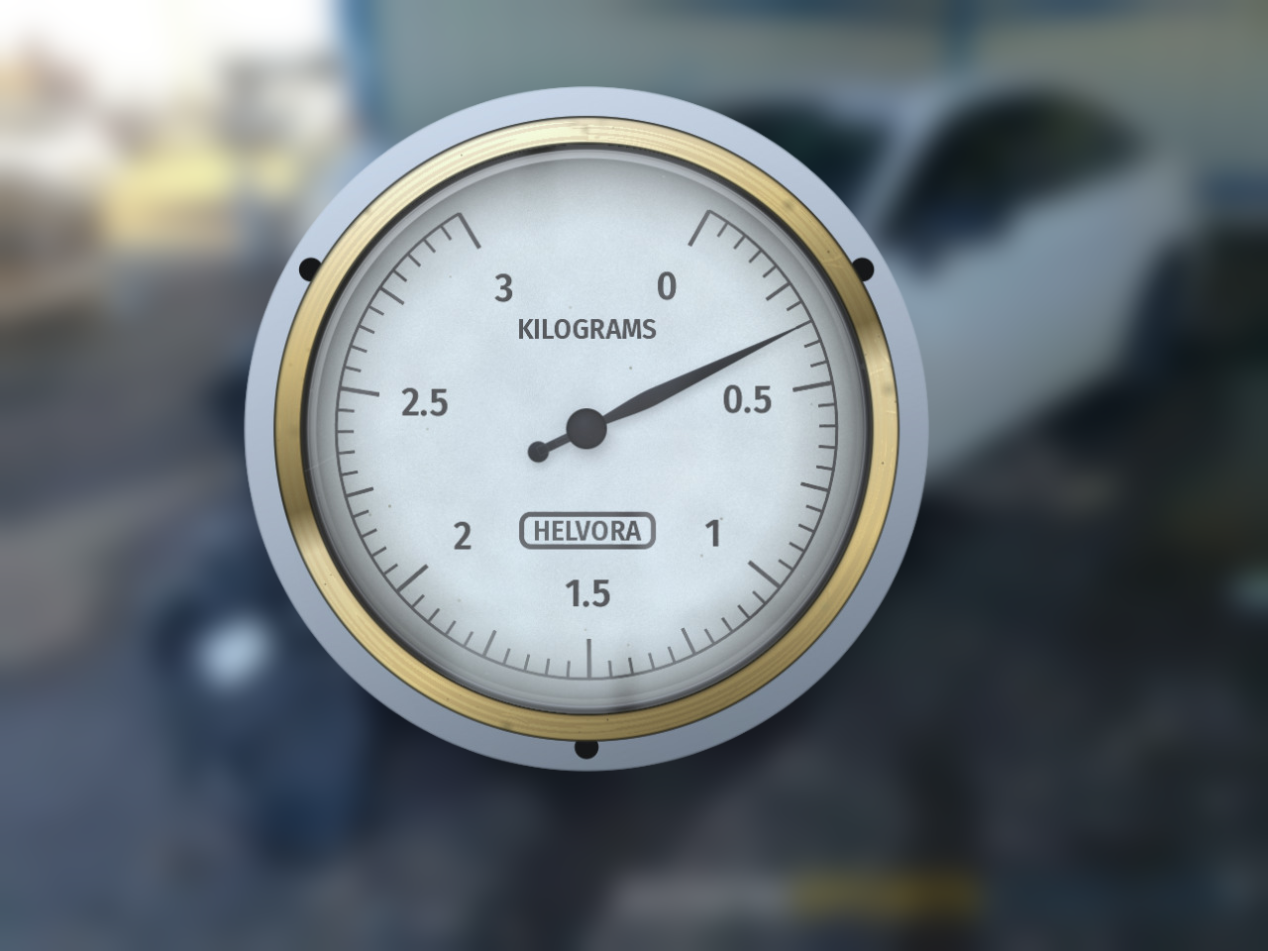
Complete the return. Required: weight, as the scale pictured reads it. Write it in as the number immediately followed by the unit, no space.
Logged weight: 0.35kg
